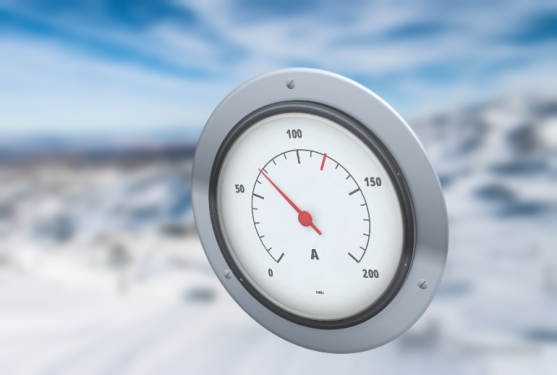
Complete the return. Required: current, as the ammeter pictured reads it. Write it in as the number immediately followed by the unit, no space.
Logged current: 70A
